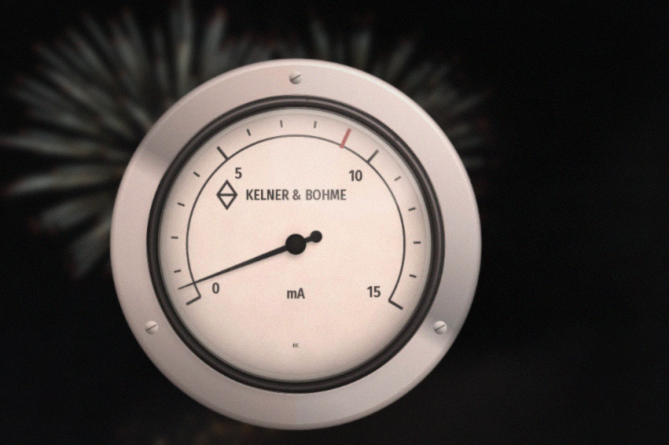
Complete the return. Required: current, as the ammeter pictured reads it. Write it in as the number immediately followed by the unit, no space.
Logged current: 0.5mA
